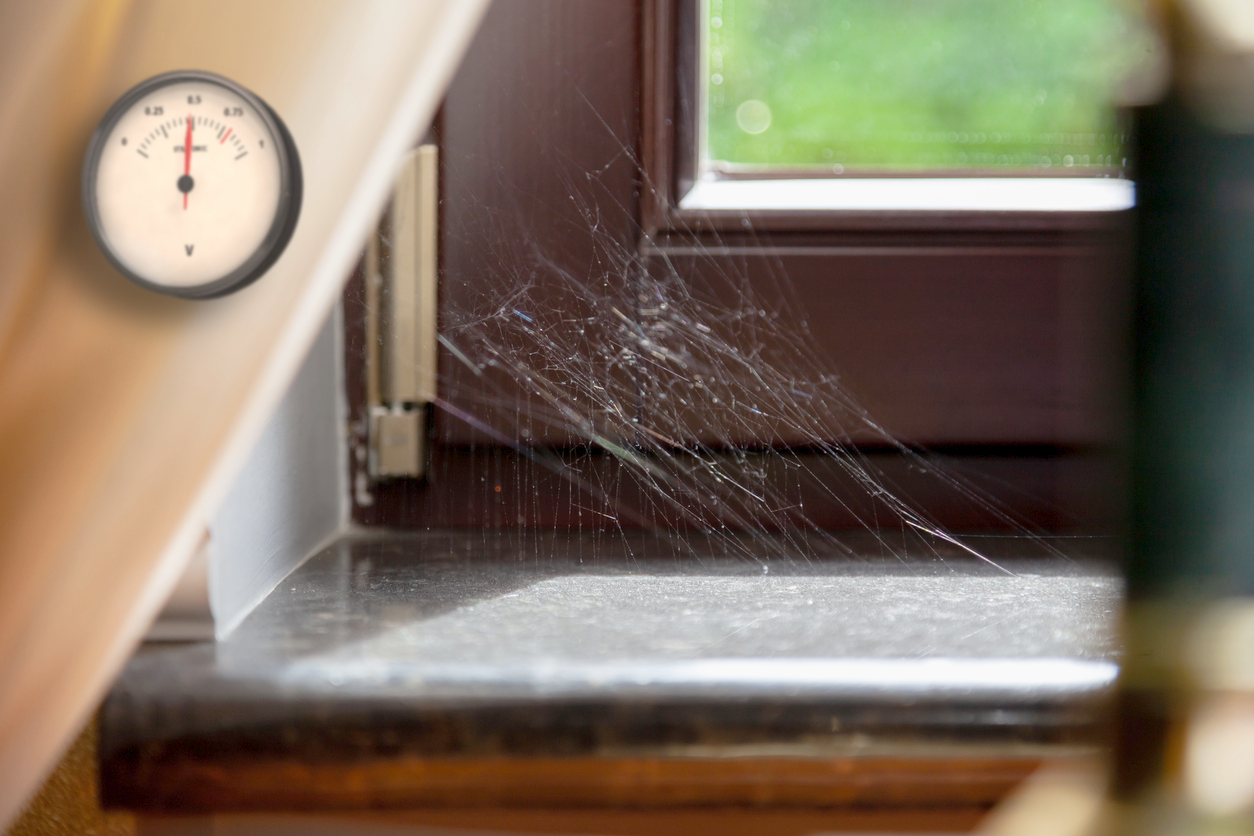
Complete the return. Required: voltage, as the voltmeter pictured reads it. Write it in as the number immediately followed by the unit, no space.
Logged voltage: 0.5V
